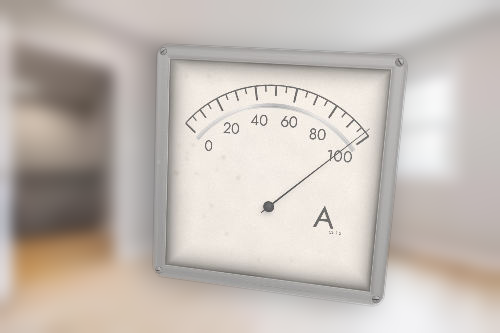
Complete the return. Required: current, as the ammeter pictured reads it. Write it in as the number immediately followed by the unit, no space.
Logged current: 97.5A
